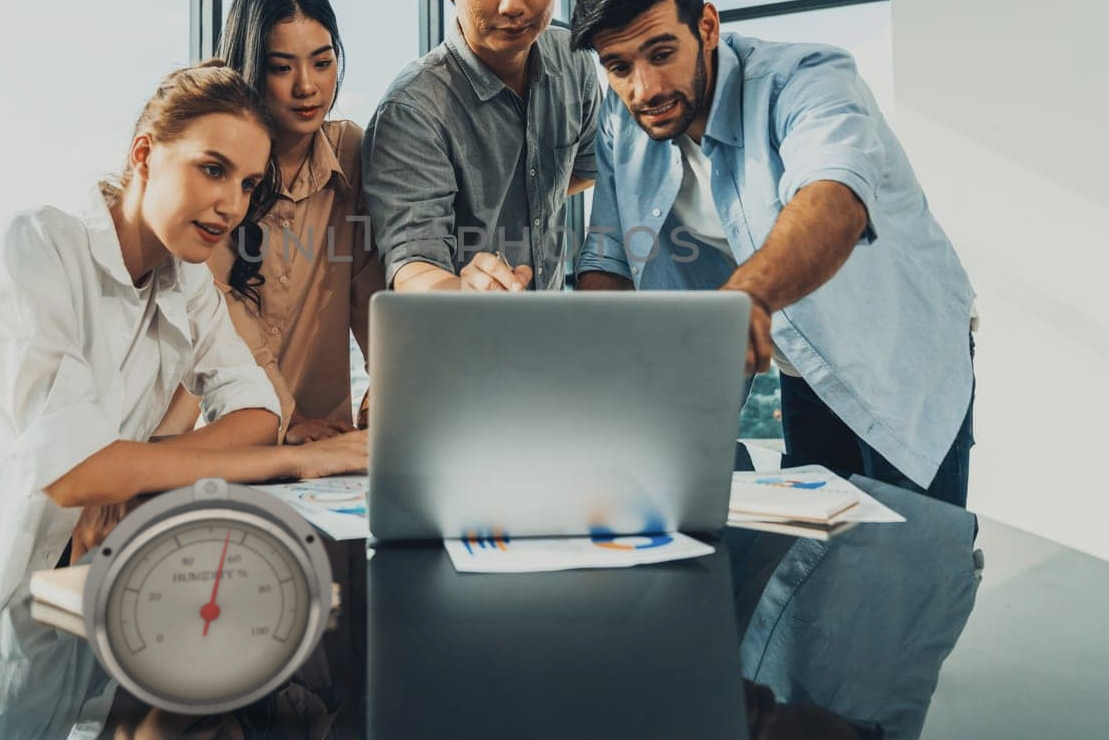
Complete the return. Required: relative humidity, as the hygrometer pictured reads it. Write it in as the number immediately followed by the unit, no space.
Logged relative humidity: 55%
